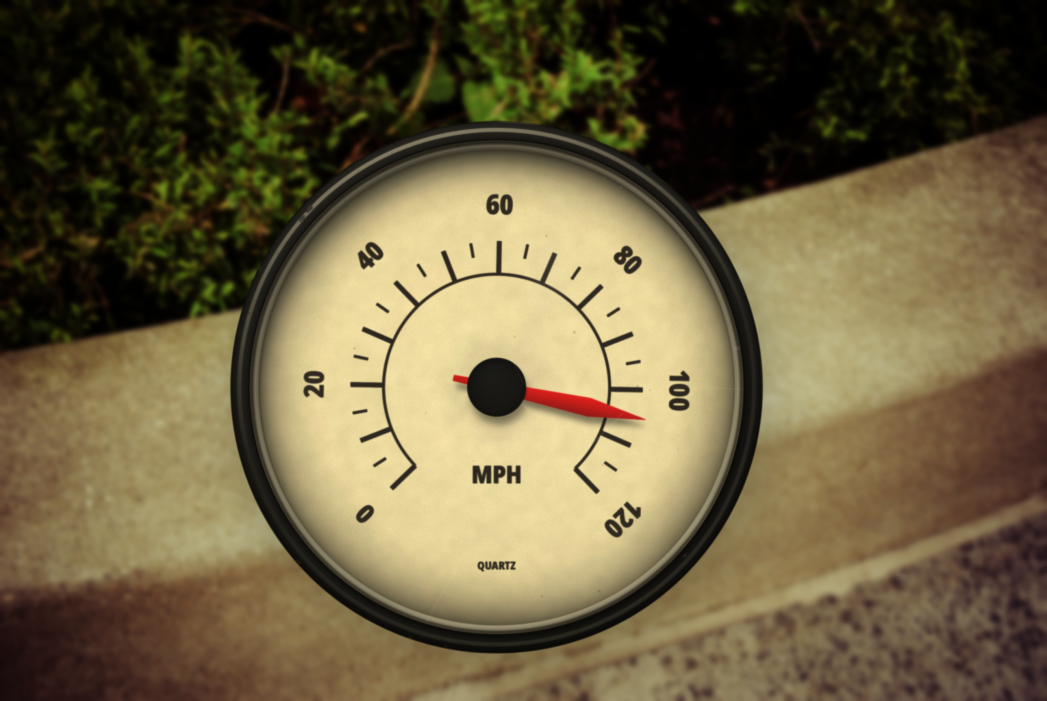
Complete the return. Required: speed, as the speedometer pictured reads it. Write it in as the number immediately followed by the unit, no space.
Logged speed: 105mph
